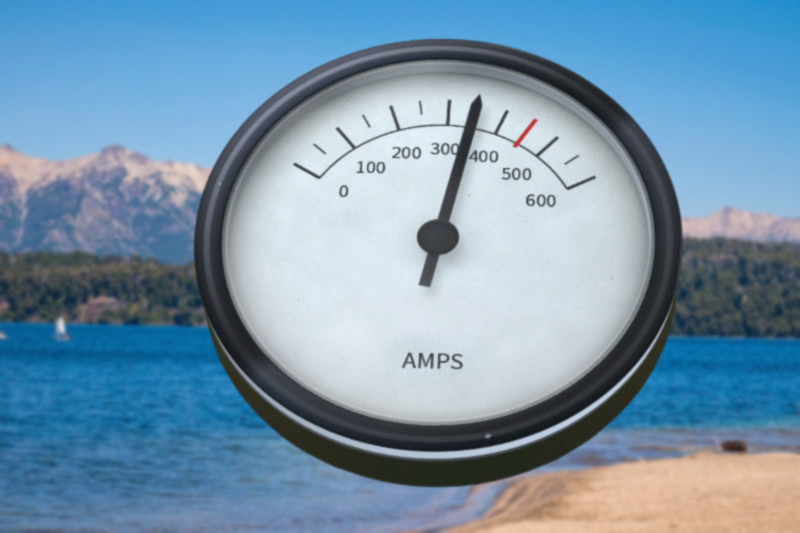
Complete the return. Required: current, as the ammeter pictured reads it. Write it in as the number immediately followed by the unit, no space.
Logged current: 350A
